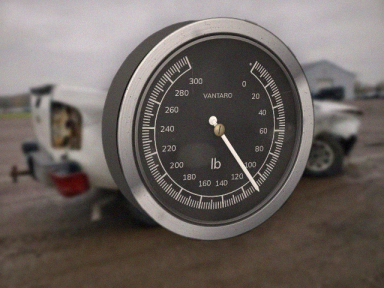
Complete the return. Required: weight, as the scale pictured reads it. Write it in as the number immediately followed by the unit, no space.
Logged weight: 110lb
